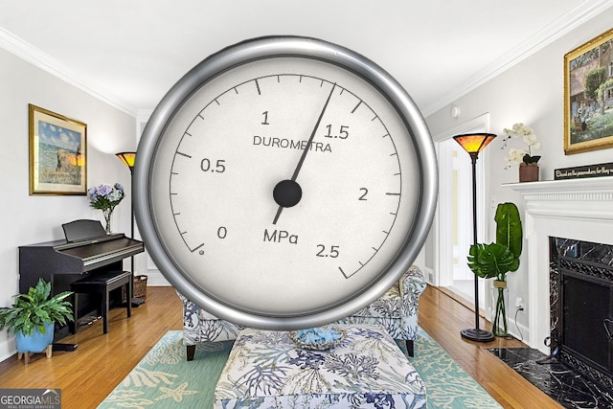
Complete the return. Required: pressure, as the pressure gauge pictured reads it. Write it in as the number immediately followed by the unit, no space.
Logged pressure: 1.35MPa
